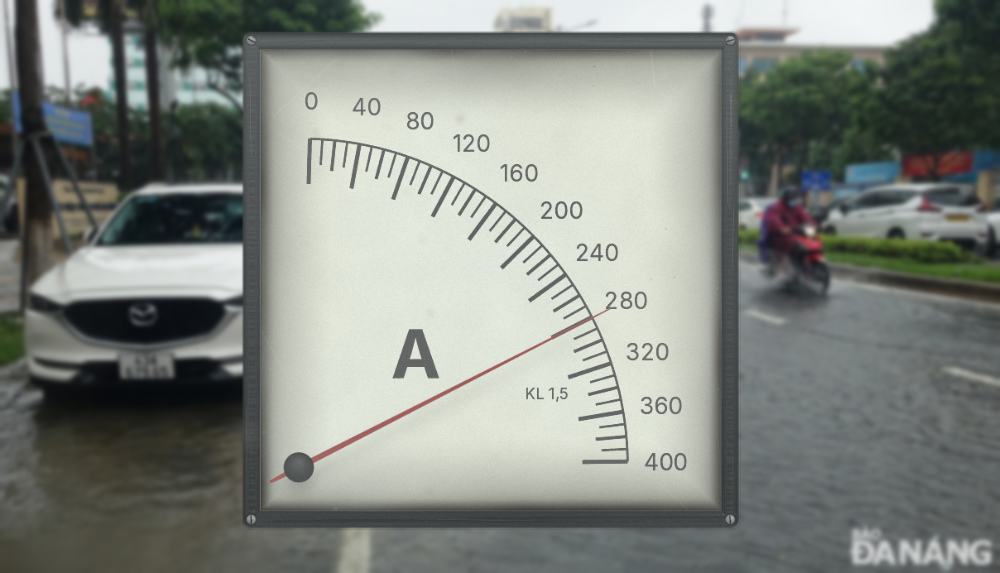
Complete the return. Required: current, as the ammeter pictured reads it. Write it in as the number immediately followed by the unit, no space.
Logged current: 280A
